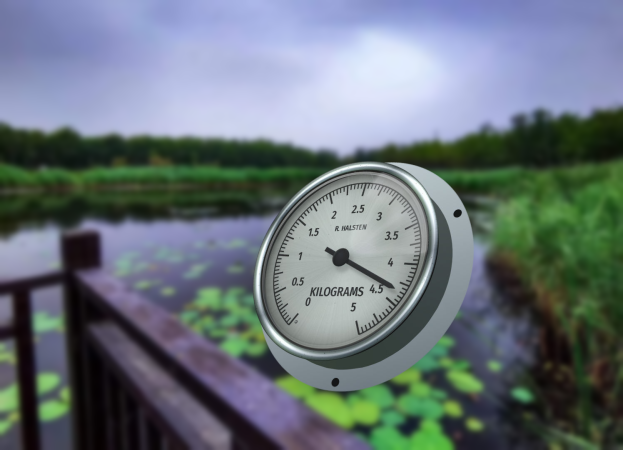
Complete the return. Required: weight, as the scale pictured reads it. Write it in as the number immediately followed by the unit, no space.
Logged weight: 4.35kg
